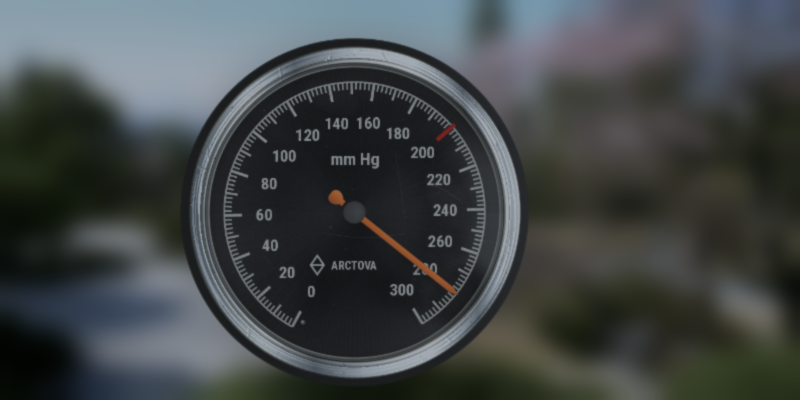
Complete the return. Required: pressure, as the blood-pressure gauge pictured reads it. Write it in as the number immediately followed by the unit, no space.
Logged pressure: 280mmHg
